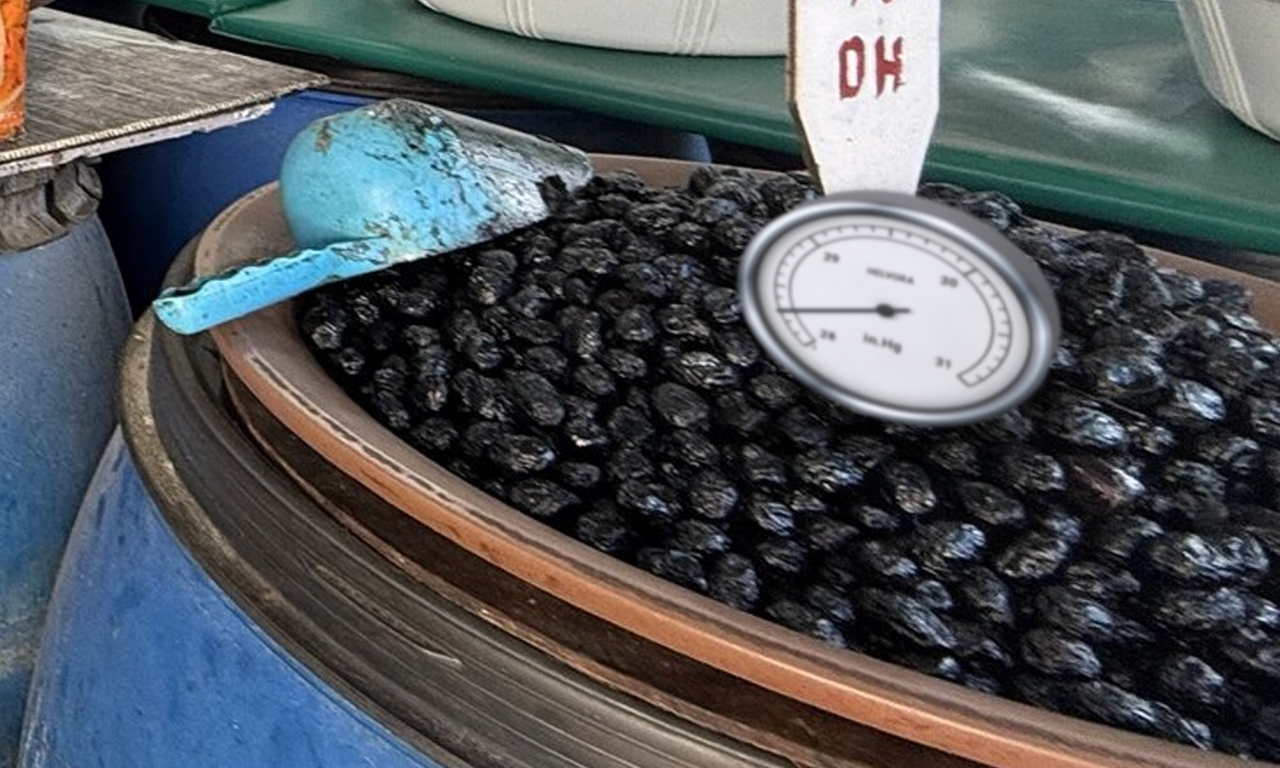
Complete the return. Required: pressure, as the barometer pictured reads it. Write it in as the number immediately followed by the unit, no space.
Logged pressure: 28.3inHg
